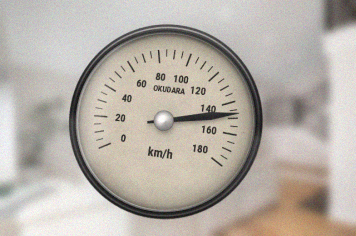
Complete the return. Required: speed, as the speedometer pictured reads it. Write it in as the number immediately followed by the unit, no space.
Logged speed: 147.5km/h
